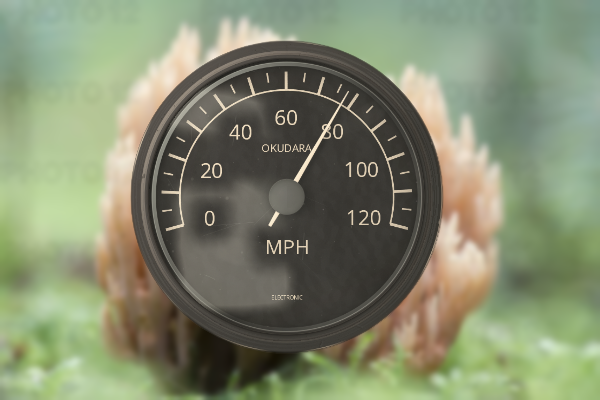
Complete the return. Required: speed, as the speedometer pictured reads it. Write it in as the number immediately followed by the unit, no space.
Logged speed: 77.5mph
